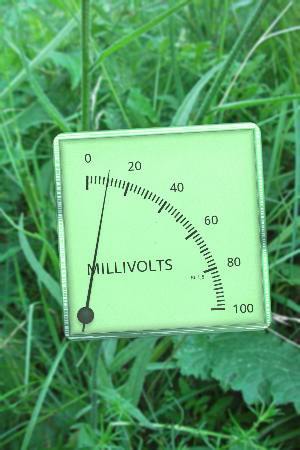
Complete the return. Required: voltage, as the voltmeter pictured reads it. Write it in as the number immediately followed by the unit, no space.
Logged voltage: 10mV
